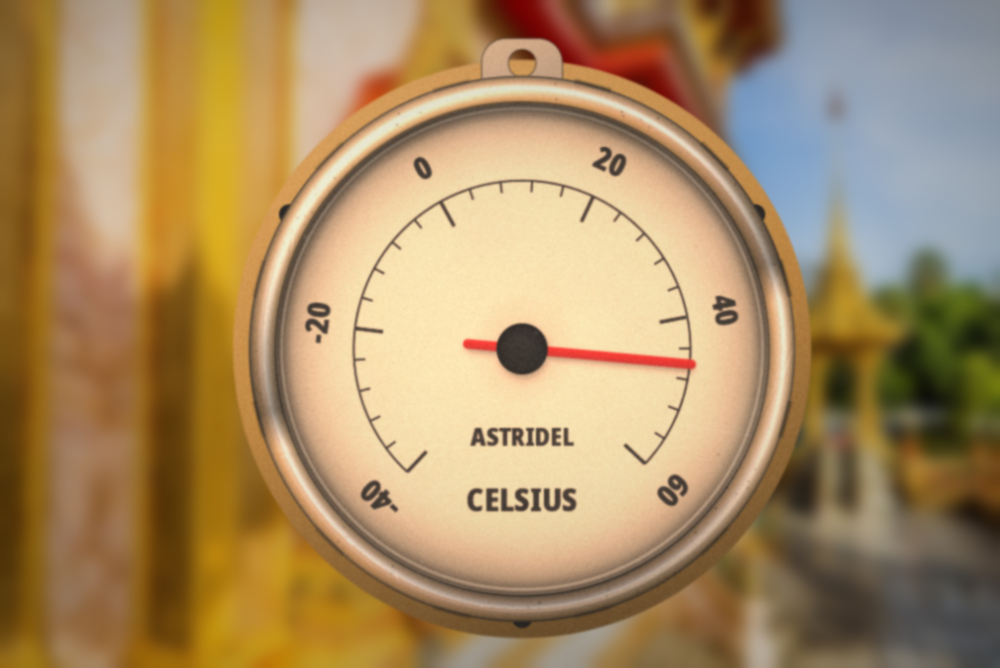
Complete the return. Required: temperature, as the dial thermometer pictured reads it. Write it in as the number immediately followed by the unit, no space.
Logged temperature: 46°C
